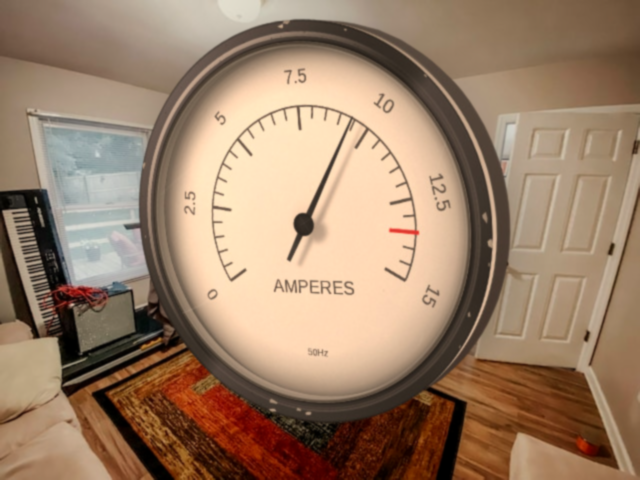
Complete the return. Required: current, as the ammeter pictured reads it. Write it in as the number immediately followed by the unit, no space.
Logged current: 9.5A
